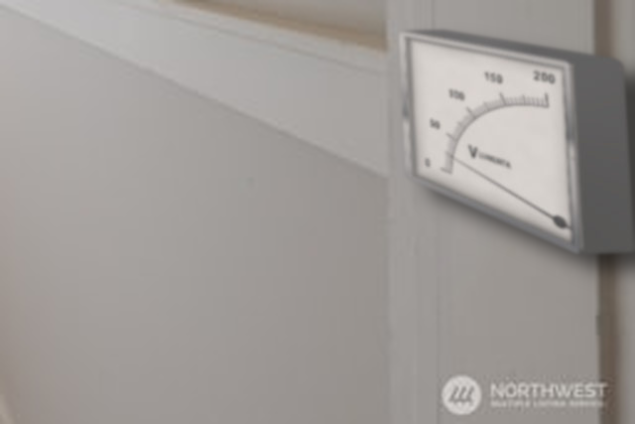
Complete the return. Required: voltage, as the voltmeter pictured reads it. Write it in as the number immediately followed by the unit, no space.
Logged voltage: 25V
